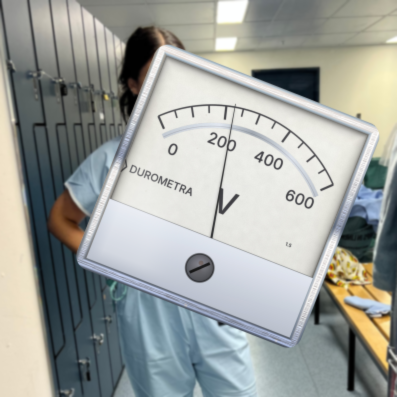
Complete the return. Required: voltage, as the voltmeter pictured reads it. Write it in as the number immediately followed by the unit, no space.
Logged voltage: 225V
